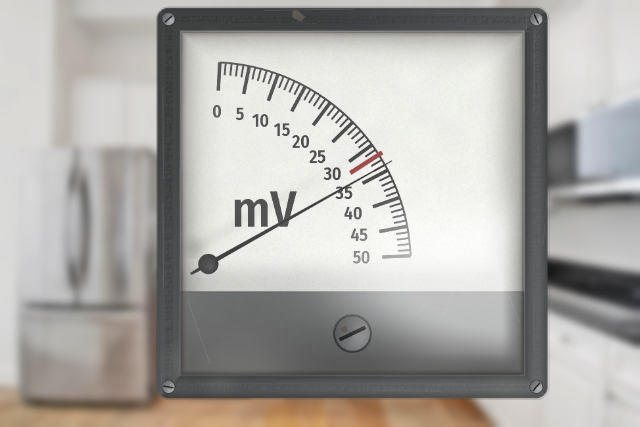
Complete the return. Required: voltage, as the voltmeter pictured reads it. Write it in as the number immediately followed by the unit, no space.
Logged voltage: 34mV
